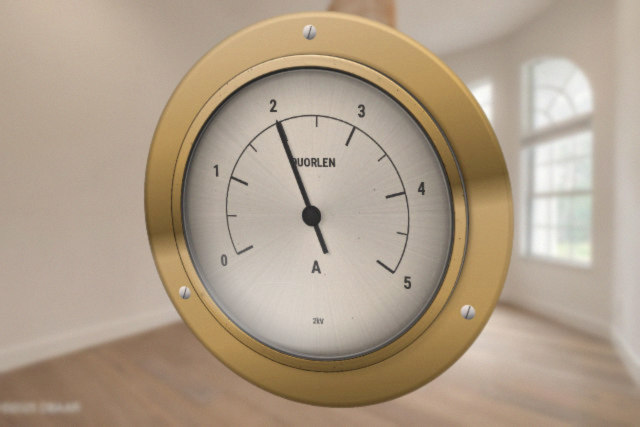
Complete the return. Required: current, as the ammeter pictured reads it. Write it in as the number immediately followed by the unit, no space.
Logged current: 2A
